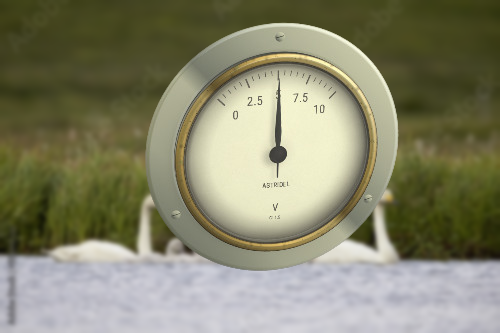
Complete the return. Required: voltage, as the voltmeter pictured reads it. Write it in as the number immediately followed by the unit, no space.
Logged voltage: 5V
